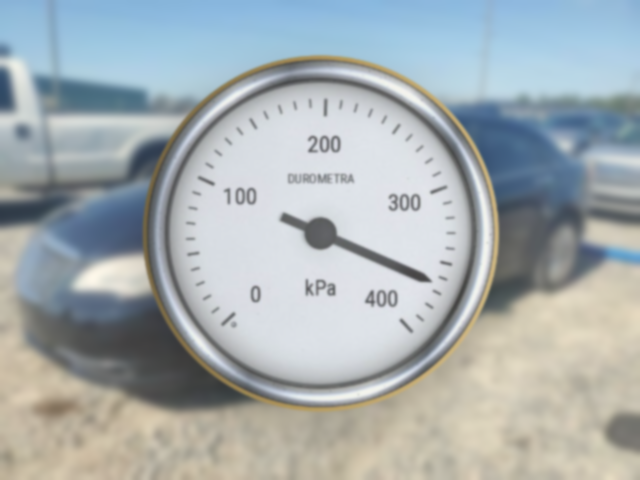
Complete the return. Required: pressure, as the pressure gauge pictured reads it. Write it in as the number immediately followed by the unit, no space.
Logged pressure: 365kPa
